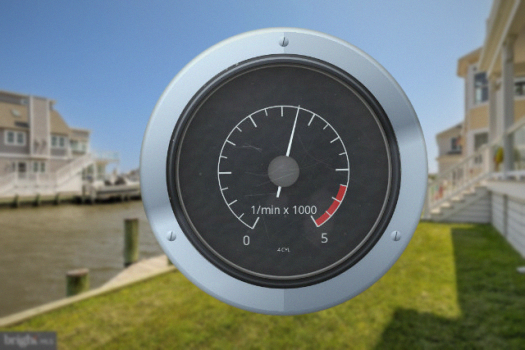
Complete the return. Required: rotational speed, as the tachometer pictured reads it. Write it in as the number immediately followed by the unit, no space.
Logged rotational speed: 2750rpm
